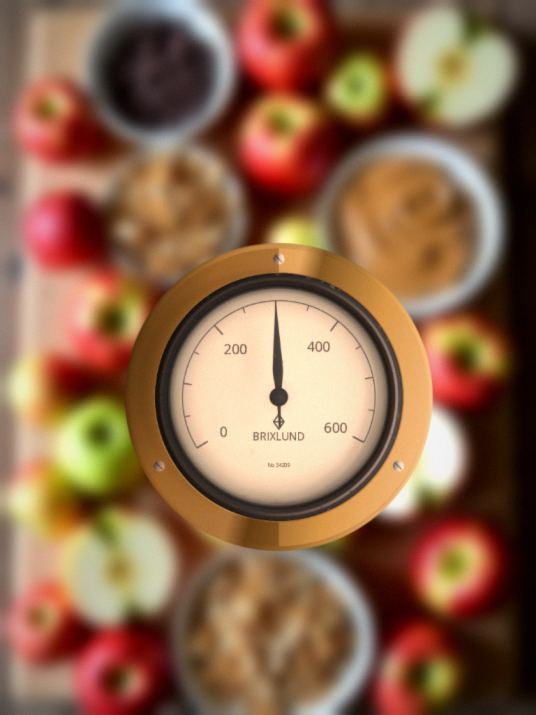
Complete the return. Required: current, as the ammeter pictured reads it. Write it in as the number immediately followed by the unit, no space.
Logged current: 300A
